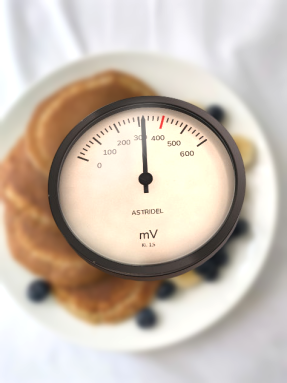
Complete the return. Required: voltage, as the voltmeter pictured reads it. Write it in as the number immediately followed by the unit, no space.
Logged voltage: 320mV
